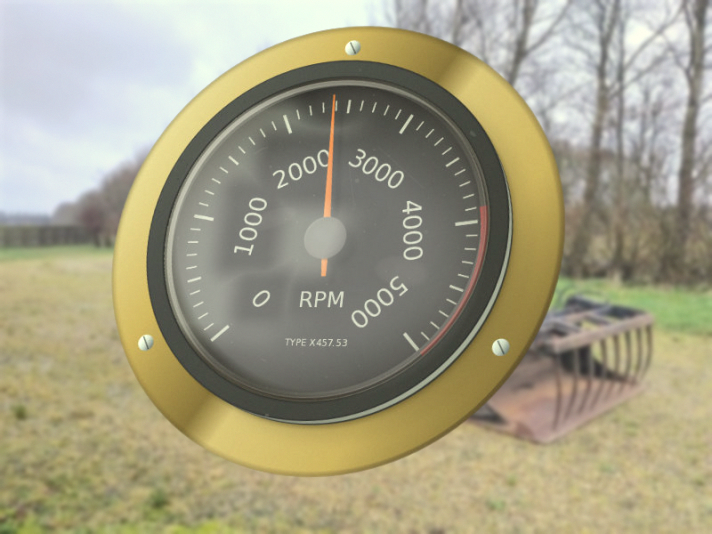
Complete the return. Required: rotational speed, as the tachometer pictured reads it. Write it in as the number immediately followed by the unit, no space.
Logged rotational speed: 2400rpm
